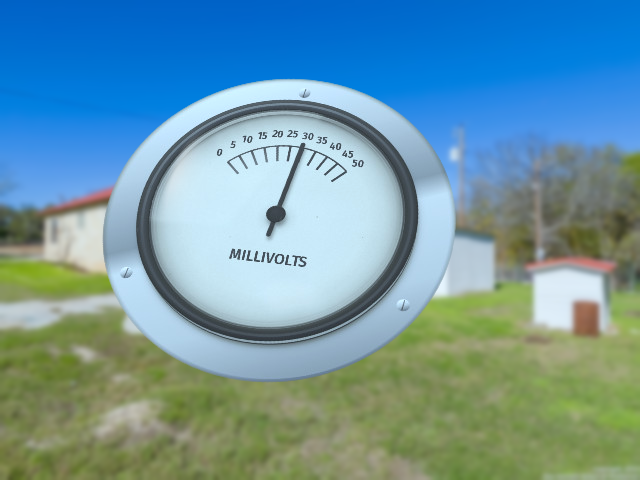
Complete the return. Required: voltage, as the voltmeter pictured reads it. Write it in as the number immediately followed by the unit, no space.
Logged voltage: 30mV
